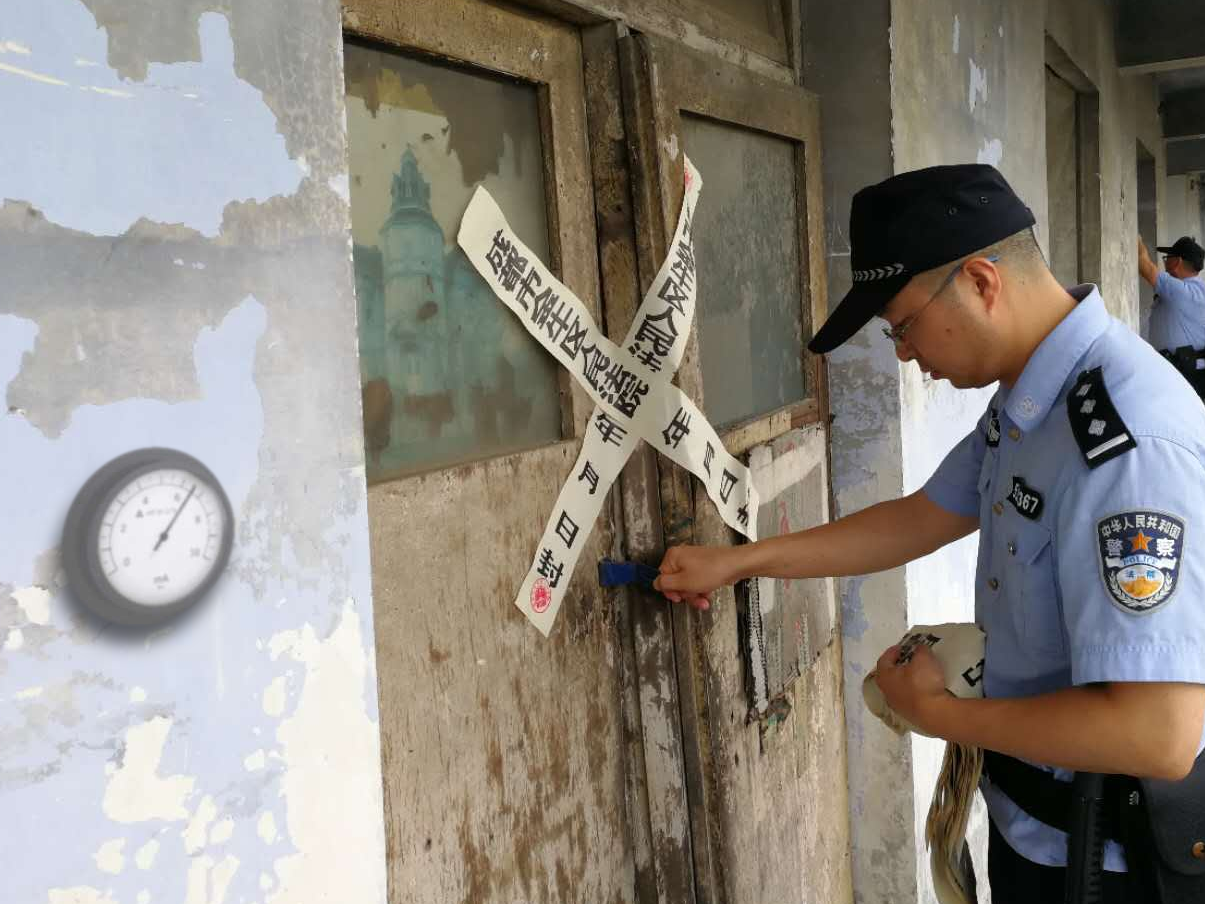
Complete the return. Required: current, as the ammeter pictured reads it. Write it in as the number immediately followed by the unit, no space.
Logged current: 6.5mA
